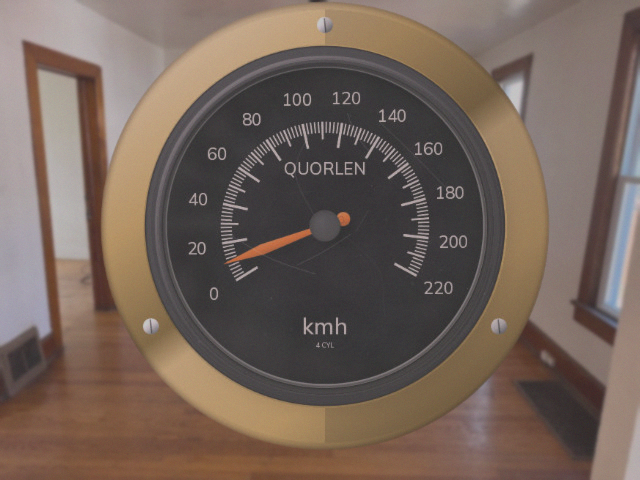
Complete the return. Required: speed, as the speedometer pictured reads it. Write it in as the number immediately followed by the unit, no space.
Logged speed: 10km/h
